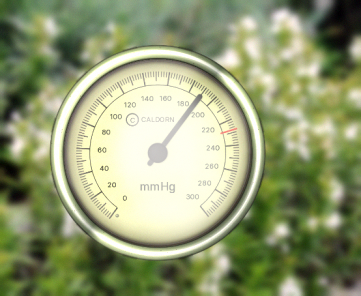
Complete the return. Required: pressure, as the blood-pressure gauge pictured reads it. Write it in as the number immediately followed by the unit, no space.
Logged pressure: 190mmHg
